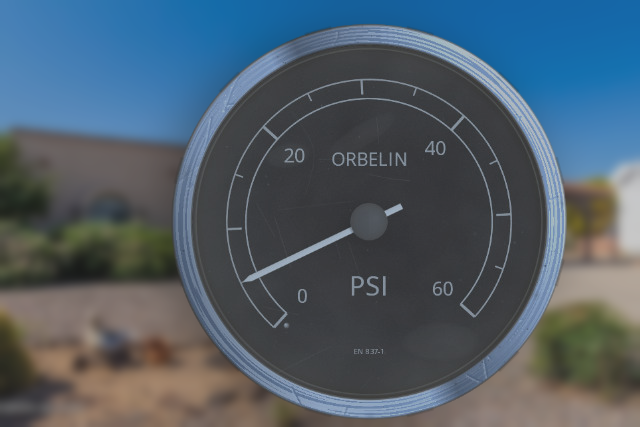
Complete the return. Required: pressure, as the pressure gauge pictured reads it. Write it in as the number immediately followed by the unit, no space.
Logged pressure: 5psi
